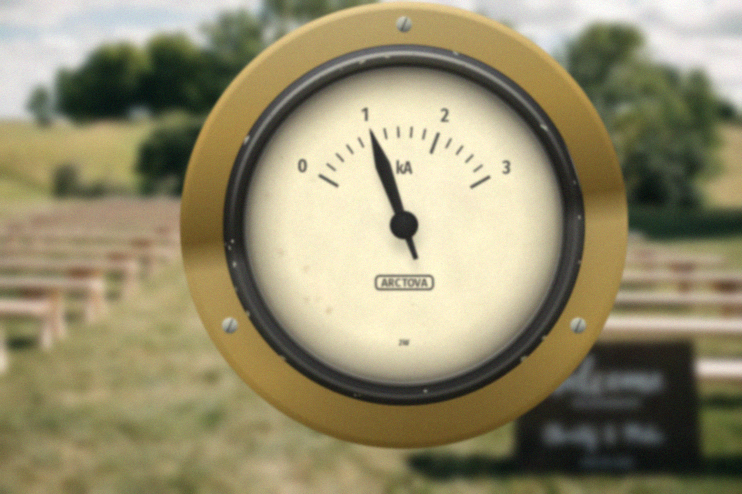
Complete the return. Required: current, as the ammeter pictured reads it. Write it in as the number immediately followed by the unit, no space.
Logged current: 1kA
